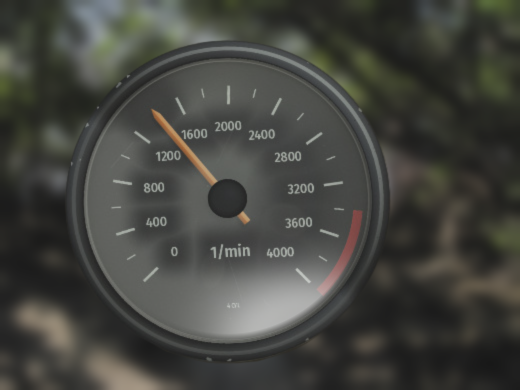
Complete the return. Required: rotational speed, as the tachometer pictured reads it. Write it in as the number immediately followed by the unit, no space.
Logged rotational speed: 1400rpm
